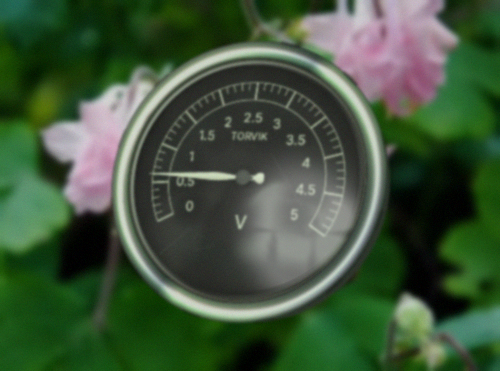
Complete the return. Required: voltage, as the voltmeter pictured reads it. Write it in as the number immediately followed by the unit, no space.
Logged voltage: 0.6V
